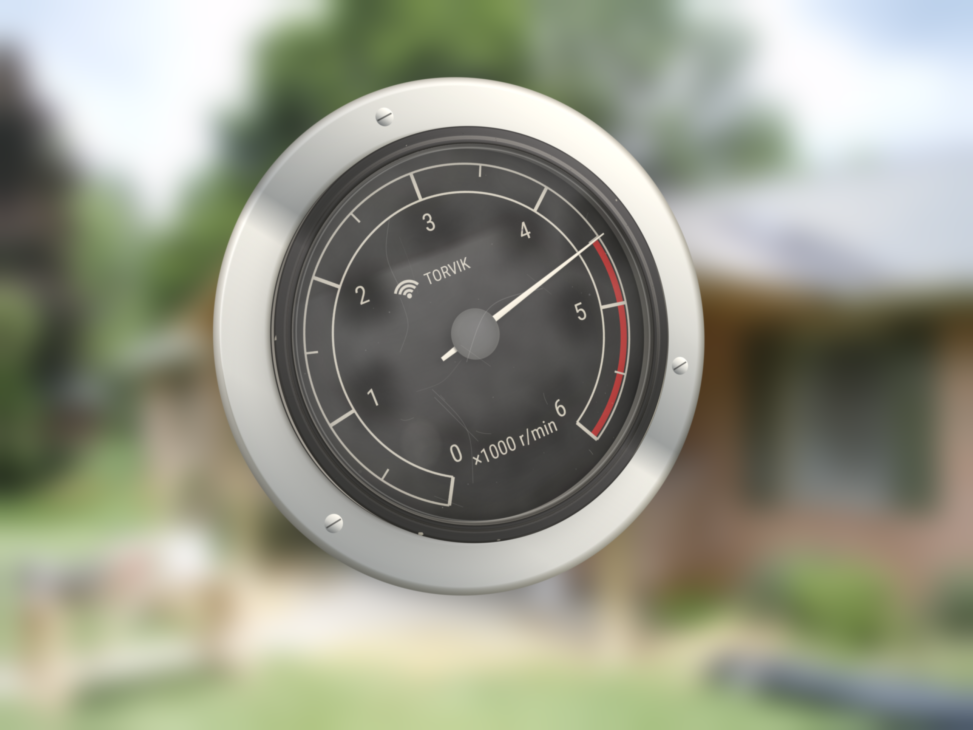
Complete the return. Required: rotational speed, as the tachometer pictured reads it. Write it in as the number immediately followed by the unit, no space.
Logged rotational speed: 4500rpm
